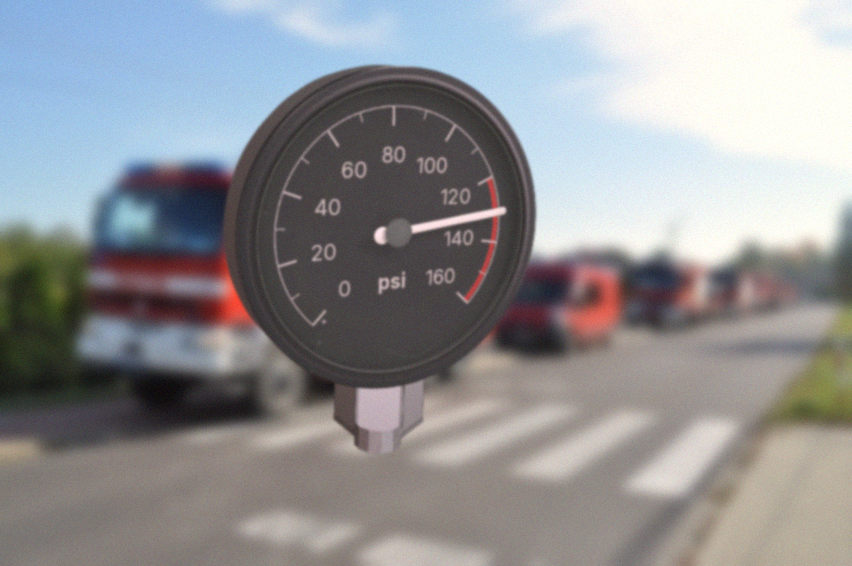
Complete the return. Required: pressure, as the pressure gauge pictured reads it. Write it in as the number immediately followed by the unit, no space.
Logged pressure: 130psi
